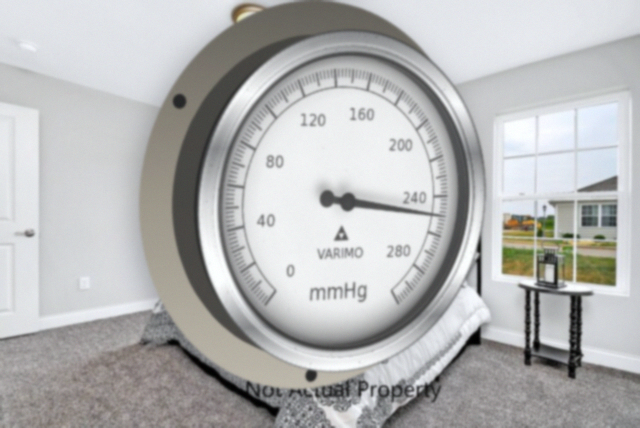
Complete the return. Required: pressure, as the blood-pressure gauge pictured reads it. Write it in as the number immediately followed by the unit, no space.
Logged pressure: 250mmHg
